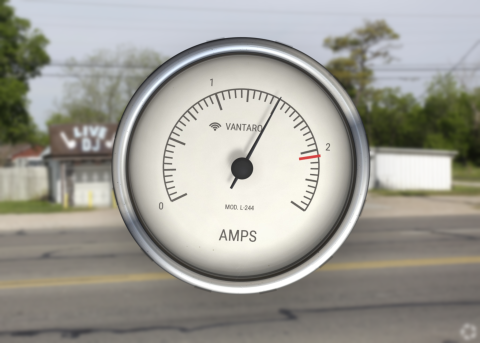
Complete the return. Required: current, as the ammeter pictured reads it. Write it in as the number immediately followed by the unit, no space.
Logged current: 1.5A
